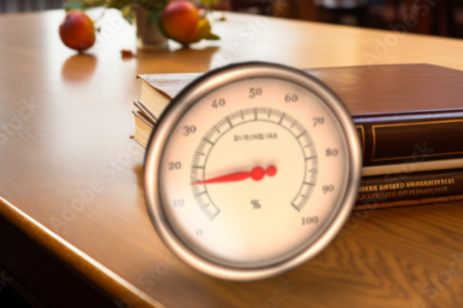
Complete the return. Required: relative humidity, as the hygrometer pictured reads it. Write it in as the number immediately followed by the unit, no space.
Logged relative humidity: 15%
